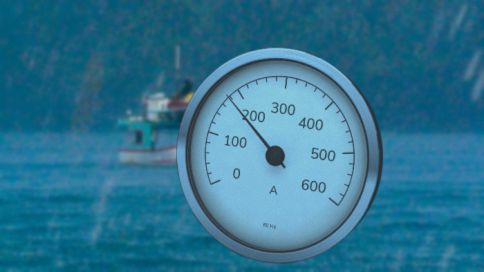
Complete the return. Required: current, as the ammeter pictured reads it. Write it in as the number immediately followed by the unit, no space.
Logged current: 180A
